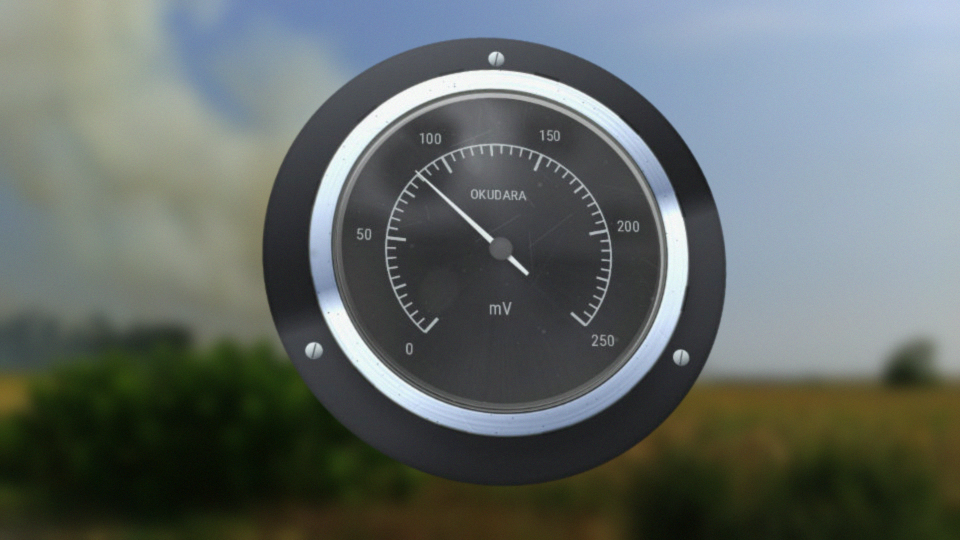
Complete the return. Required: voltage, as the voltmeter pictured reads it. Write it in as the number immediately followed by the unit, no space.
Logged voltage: 85mV
